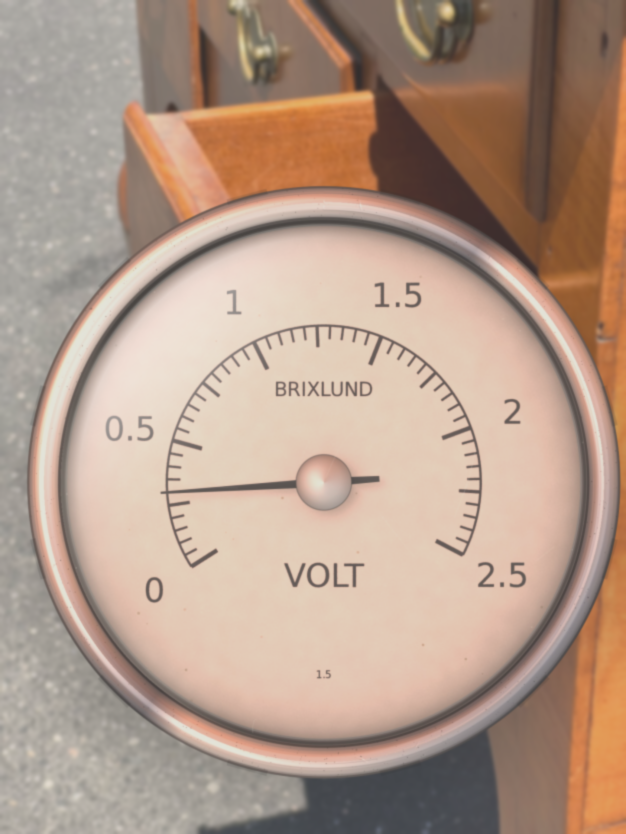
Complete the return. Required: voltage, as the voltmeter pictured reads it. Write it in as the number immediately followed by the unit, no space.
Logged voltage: 0.3V
